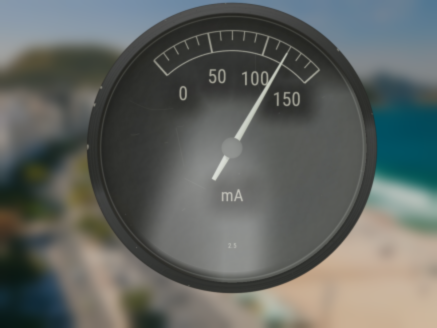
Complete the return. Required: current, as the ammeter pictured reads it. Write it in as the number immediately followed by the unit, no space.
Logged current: 120mA
